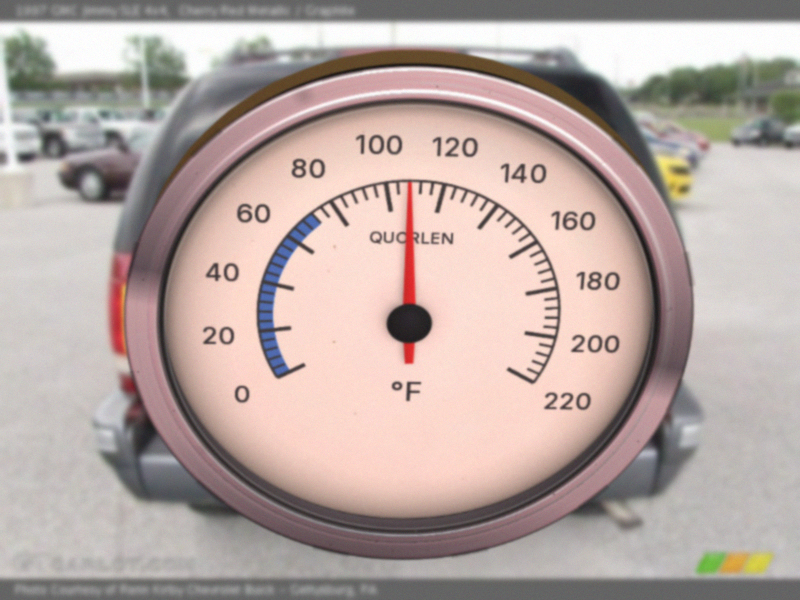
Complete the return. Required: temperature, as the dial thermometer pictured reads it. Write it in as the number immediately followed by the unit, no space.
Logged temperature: 108°F
